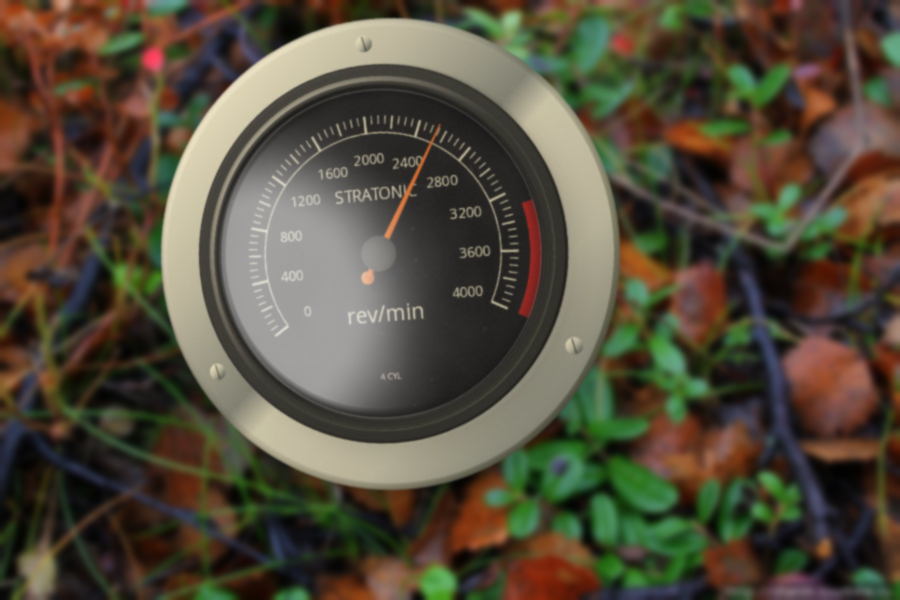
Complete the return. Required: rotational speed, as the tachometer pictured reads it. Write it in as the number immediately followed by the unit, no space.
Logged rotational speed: 2550rpm
